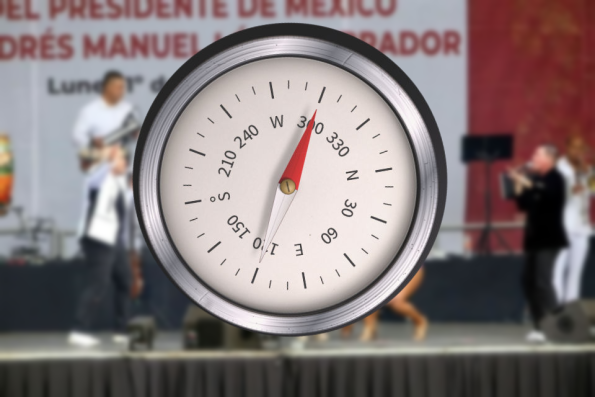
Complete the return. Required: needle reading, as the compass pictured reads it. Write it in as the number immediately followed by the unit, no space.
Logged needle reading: 300°
